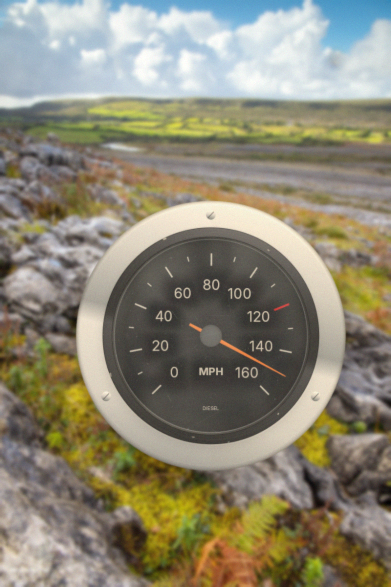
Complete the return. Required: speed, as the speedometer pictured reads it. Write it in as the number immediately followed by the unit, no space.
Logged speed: 150mph
